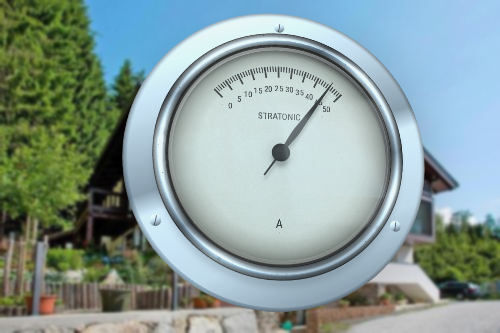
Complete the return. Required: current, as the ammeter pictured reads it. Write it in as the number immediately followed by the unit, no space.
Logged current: 45A
